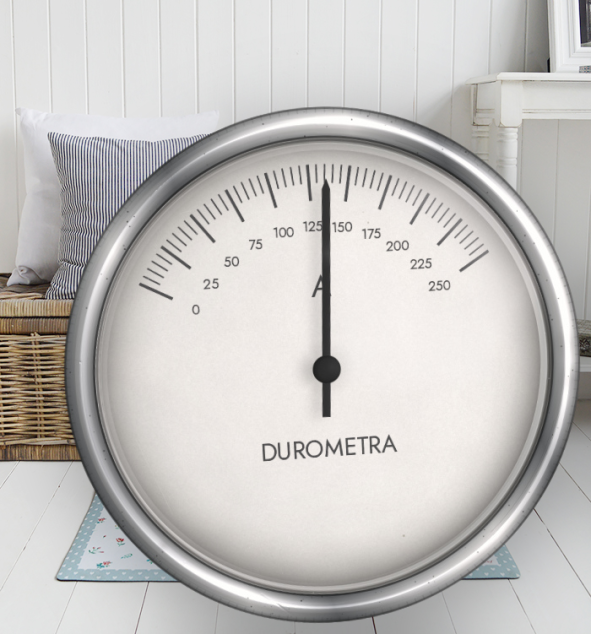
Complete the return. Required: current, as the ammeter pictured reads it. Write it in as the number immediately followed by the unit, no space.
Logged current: 135A
